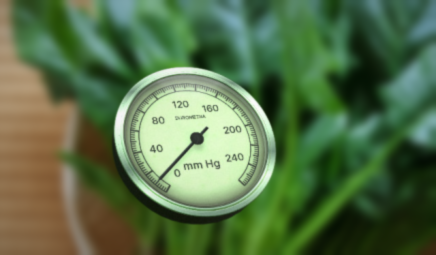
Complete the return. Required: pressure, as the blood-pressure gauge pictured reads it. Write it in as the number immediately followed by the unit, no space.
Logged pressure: 10mmHg
